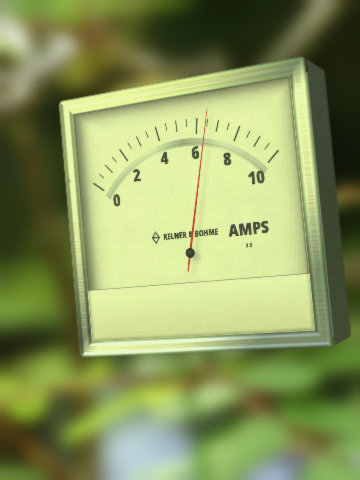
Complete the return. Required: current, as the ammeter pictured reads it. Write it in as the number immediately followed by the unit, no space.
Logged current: 6.5A
